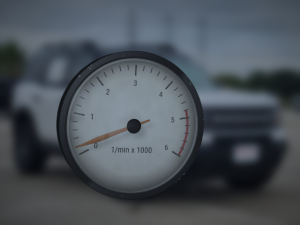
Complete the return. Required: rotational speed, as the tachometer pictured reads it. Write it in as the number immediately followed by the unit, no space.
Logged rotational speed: 200rpm
